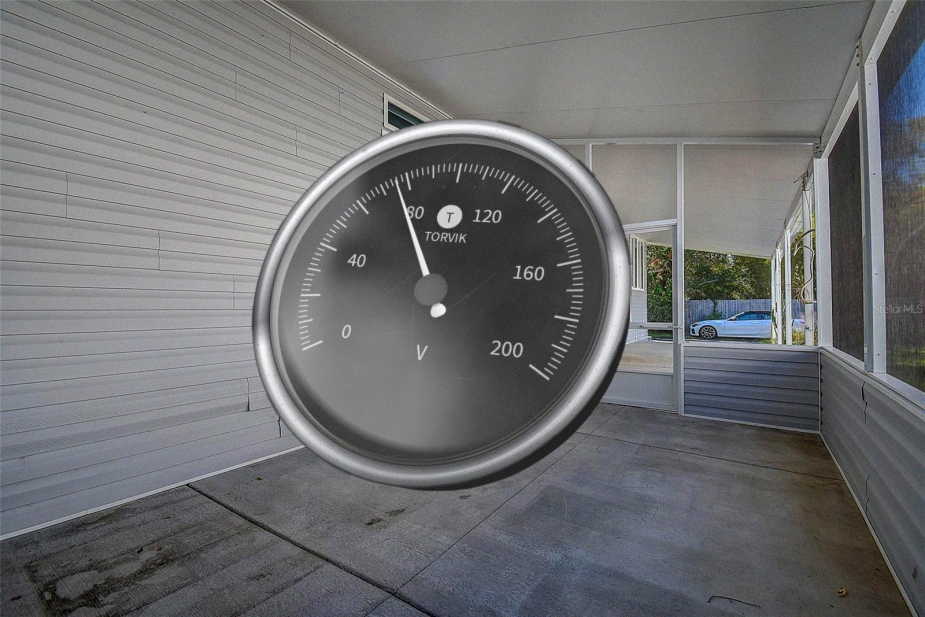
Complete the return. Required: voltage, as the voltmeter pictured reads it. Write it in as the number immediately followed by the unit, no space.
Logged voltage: 76V
